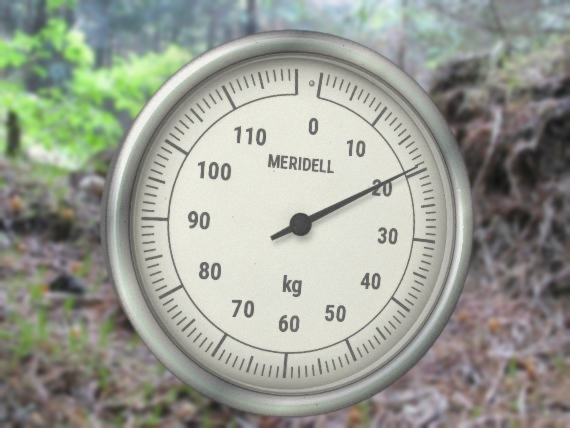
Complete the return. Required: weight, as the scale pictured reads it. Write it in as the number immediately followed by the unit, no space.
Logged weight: 19kg
